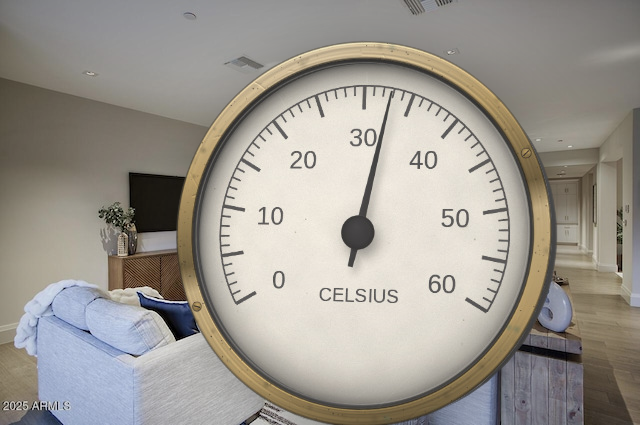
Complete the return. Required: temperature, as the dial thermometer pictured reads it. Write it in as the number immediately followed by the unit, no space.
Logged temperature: 33°C
